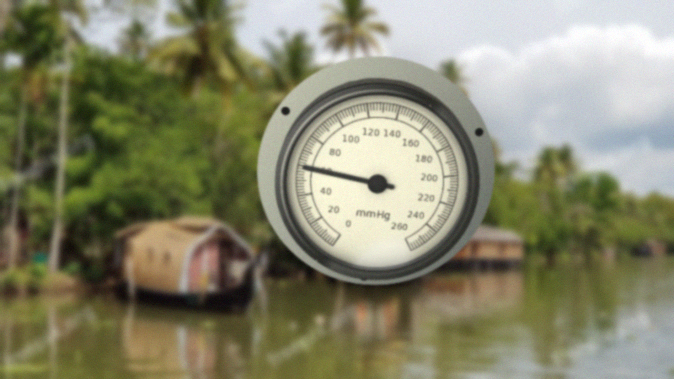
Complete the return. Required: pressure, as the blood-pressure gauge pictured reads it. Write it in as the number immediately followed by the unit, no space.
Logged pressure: 60mmHg
